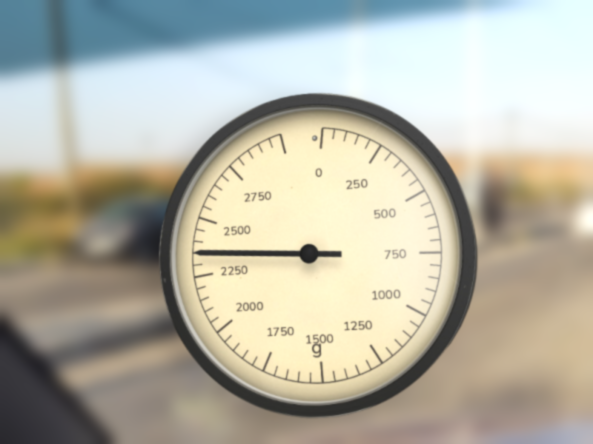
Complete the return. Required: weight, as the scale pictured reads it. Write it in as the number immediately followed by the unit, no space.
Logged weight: 2350g
